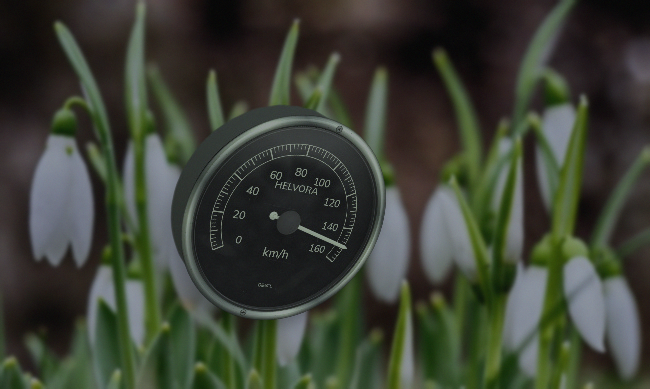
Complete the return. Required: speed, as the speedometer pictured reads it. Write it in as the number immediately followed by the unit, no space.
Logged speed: 150km/h
